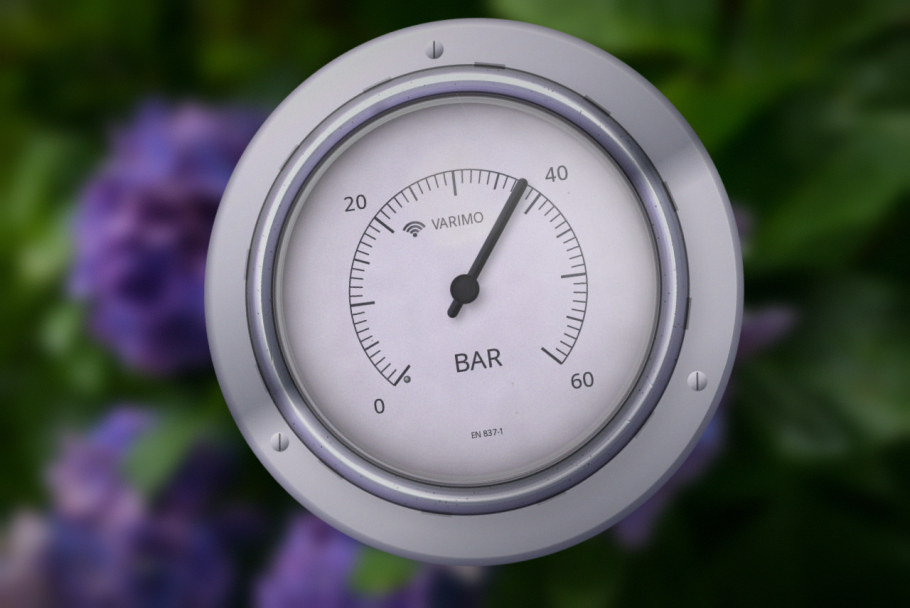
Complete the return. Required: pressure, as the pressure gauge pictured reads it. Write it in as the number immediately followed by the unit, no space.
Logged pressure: 38bar
